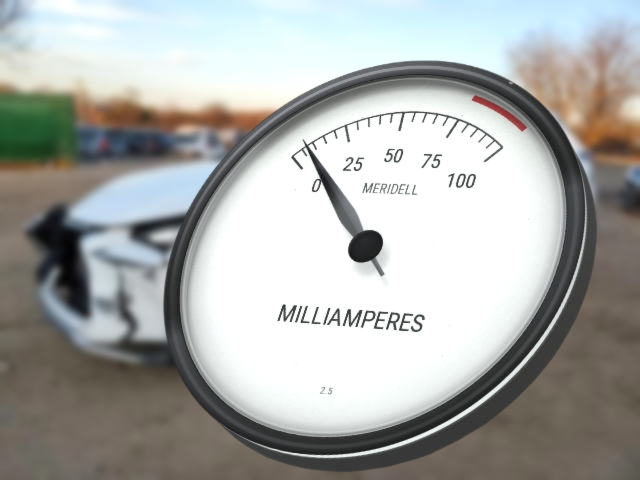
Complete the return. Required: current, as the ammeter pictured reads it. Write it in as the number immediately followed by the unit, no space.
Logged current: 7.5mA
